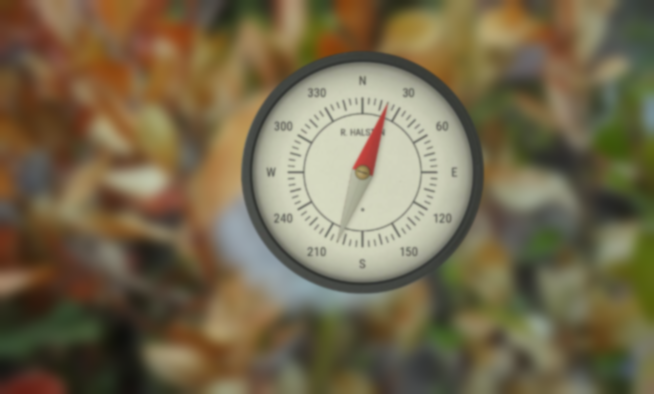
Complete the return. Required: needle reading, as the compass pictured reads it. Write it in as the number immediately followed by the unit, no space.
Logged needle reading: 20°
